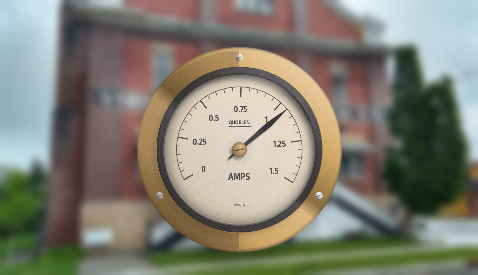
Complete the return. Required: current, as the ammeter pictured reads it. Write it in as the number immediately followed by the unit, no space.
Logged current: 1.05A
